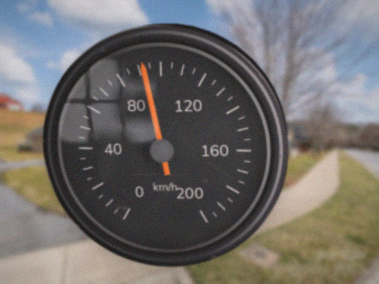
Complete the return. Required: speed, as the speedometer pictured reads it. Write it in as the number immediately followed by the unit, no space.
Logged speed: 92.5km/h
